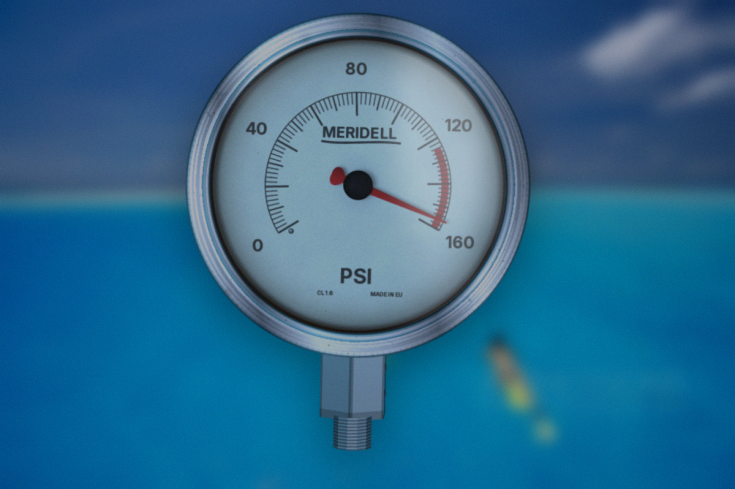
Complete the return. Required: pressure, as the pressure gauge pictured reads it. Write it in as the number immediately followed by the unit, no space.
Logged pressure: 156psi
